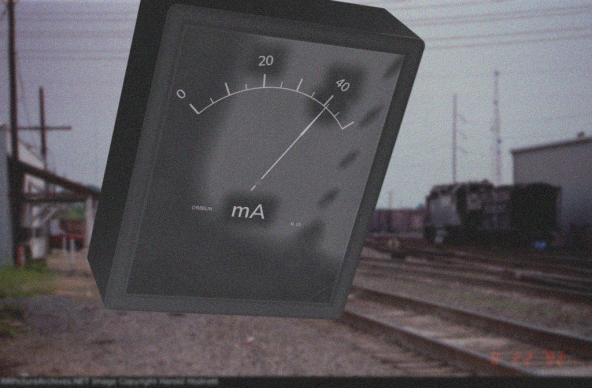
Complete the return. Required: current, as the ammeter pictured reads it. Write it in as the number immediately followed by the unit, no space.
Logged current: 40mA
